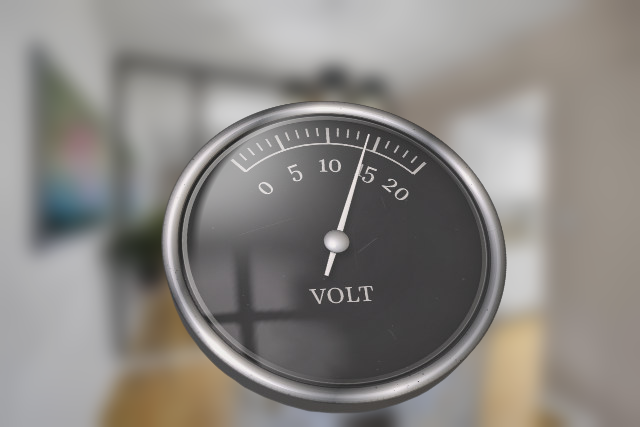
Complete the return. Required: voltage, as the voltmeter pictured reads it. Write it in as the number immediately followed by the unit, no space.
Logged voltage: 14V
